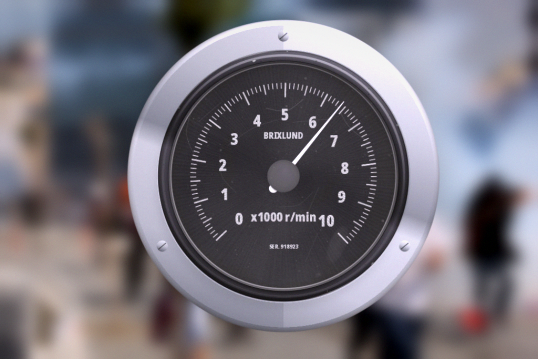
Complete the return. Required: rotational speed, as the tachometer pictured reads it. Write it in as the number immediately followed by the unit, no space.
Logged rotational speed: 6400rpm
